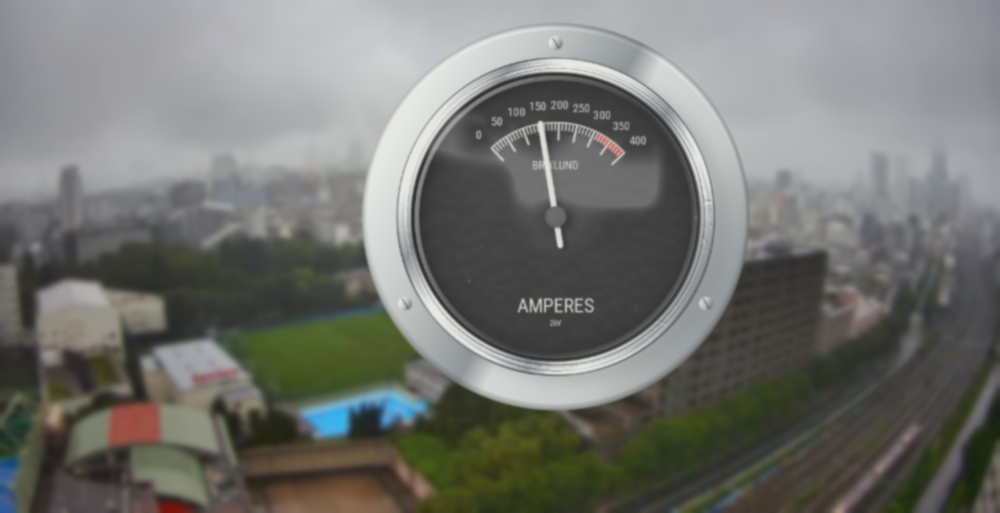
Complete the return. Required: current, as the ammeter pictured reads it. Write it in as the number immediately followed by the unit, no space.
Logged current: 150A
